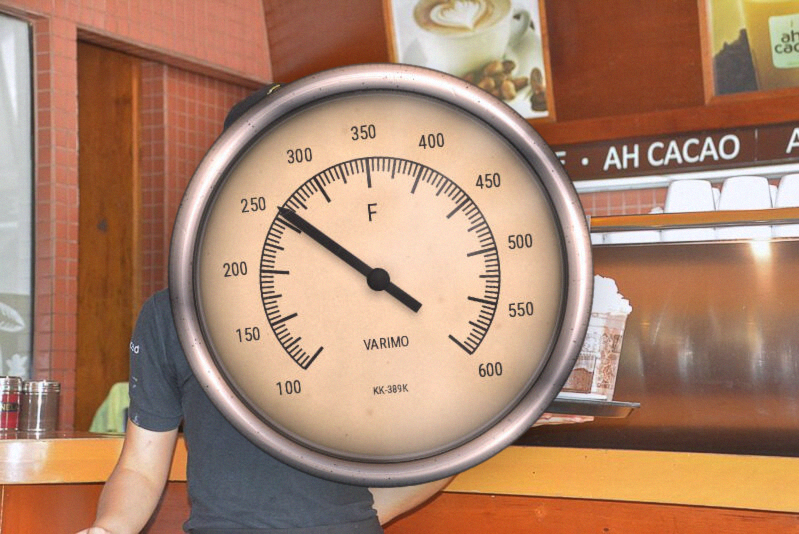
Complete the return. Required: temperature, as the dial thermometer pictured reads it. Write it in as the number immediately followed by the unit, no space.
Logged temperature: 260°F
